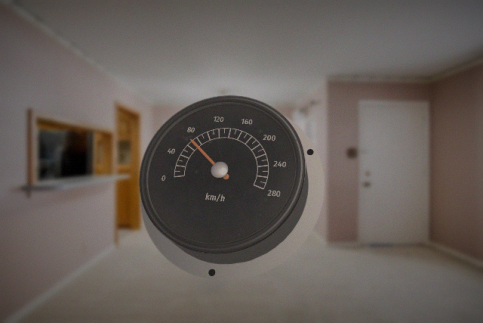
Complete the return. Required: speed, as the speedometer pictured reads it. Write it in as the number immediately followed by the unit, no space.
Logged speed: 70km/h
